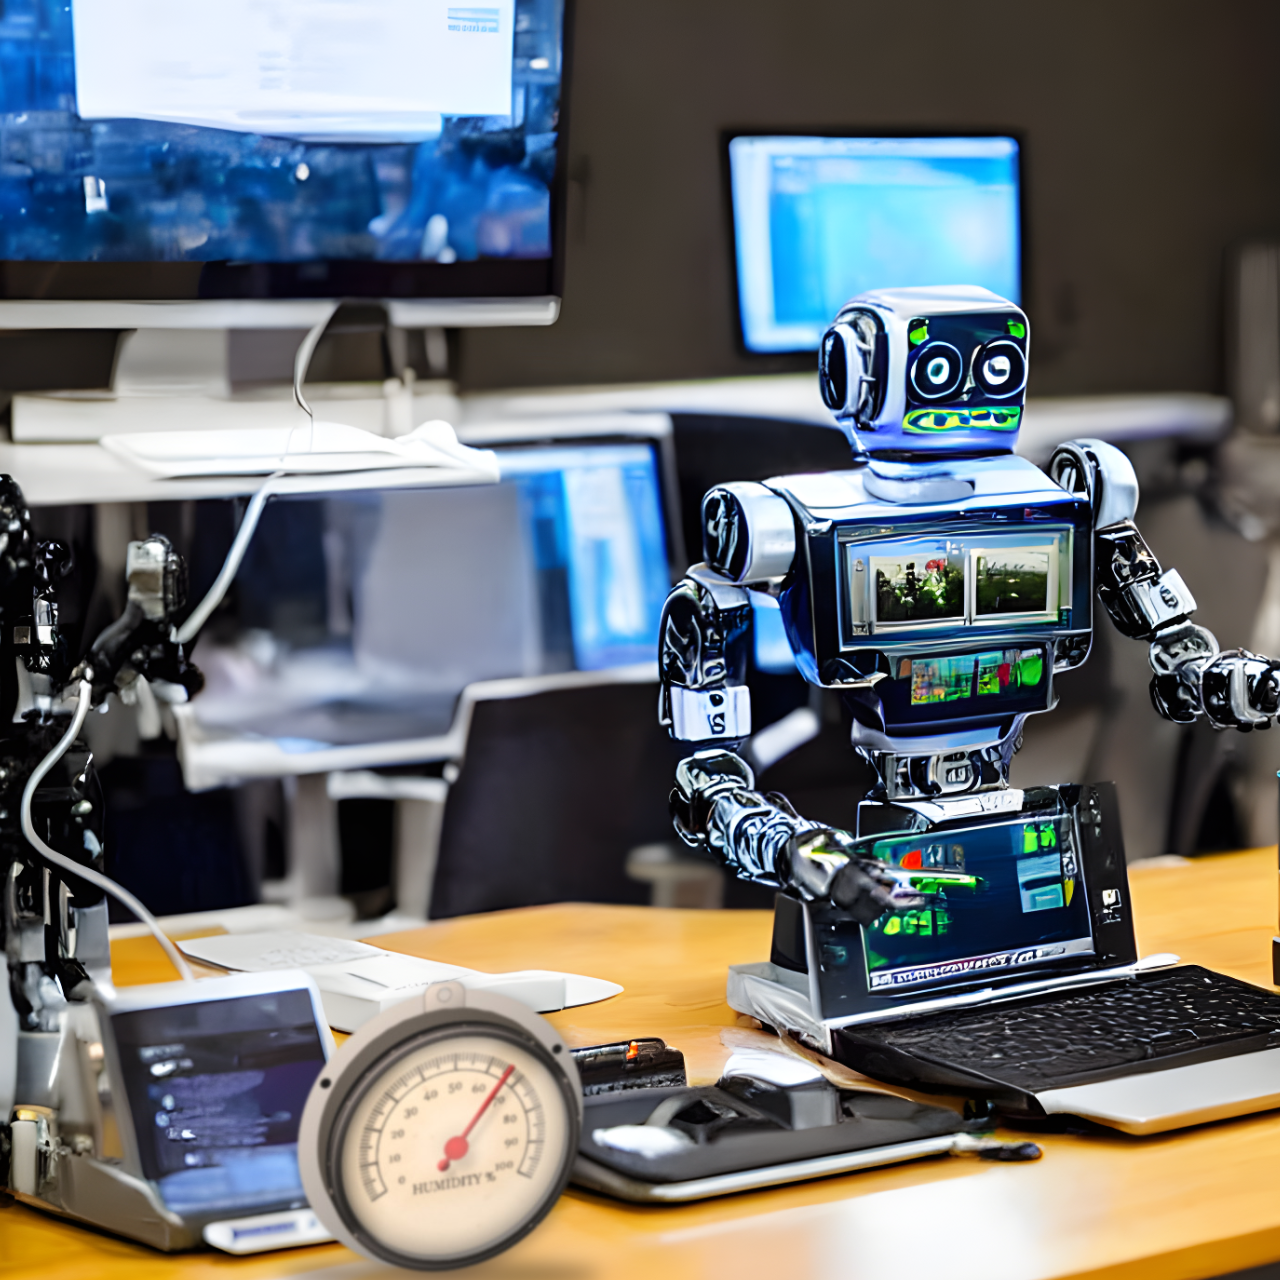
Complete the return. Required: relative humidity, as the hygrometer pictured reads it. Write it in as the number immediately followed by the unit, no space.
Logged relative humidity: 65%
